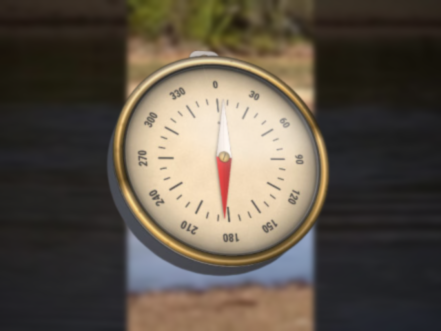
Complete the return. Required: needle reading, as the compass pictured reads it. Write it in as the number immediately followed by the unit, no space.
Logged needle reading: 185°
